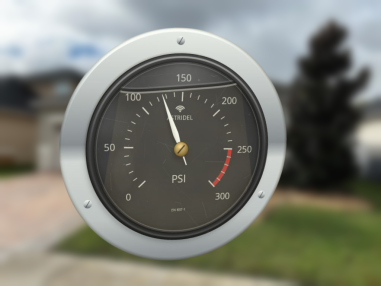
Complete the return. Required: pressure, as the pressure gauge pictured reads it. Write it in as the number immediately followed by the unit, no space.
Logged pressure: 125psi
